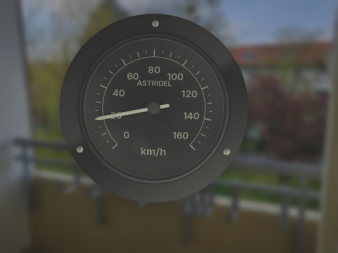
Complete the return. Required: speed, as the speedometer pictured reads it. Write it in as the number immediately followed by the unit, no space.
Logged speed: 20km/h
